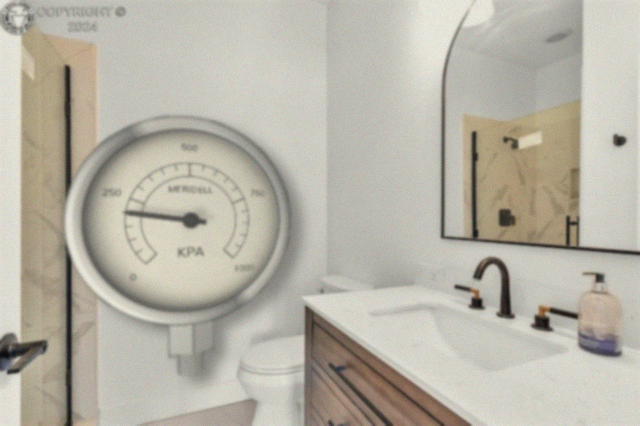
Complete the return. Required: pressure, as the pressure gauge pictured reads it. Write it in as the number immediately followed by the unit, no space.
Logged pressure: 200kPa
